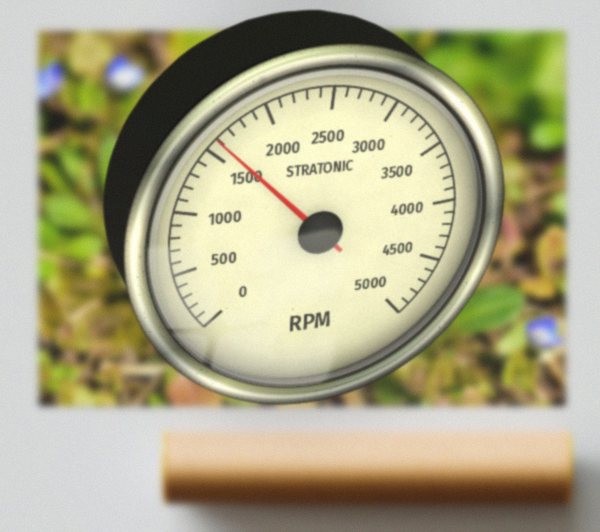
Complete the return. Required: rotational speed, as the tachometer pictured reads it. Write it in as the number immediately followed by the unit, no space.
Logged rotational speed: 1600rpm
